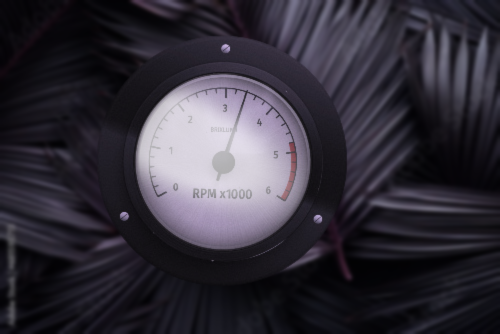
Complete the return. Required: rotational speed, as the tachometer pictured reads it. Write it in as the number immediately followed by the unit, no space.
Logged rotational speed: 3400rpm
